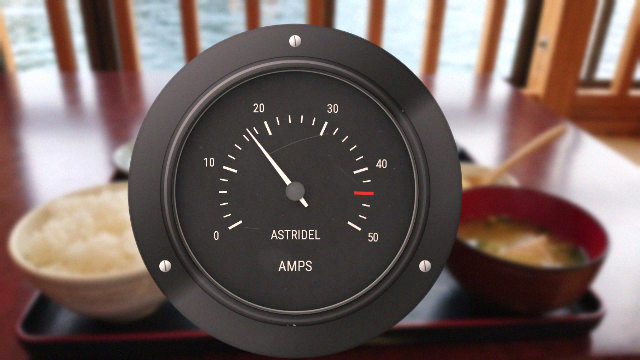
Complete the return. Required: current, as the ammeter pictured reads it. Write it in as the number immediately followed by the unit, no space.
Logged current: 17A
